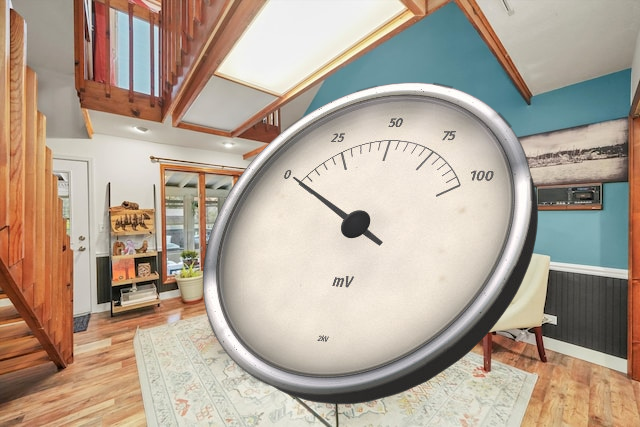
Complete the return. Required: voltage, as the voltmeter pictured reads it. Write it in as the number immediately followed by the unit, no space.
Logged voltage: 0mV
